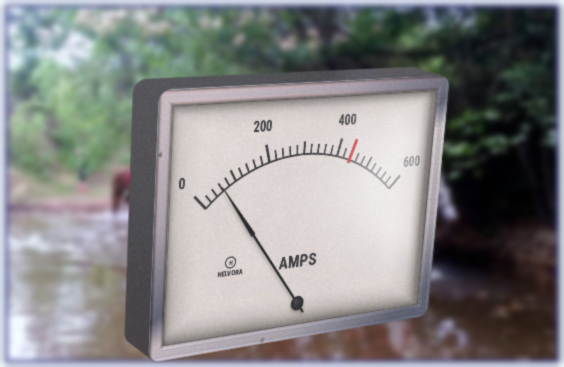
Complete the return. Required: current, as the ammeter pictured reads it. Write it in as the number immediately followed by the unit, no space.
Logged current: 60A
